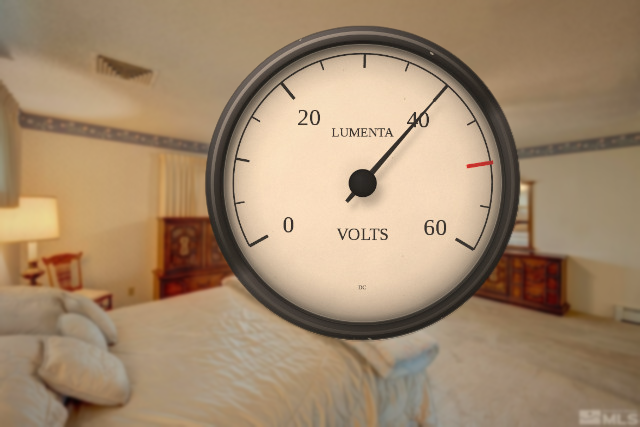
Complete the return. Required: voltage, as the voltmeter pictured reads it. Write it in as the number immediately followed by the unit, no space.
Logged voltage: 40V
